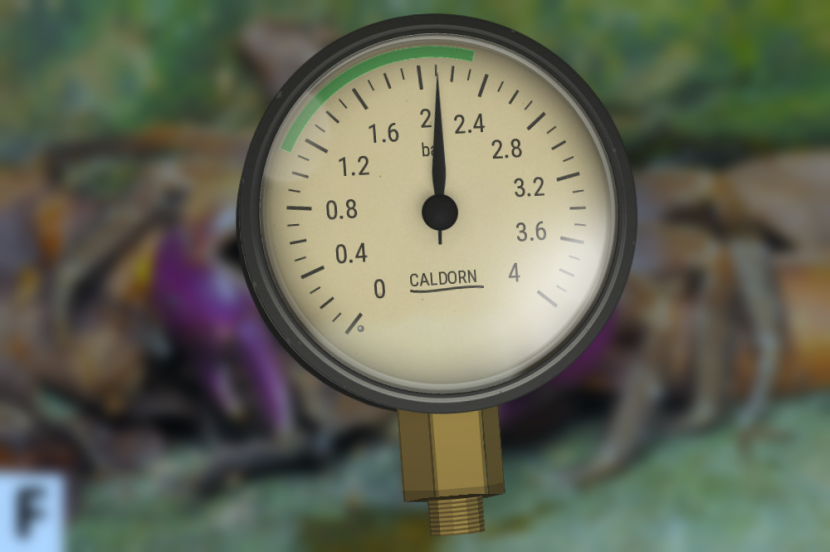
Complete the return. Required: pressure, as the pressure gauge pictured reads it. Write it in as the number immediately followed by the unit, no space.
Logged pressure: 2.1bar
